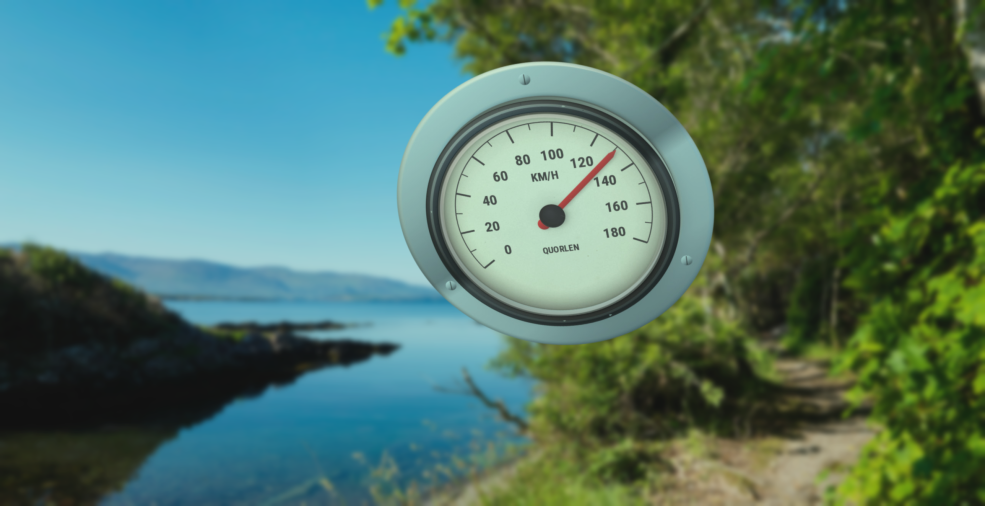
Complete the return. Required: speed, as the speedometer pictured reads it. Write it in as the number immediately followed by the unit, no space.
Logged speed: 130km/h
